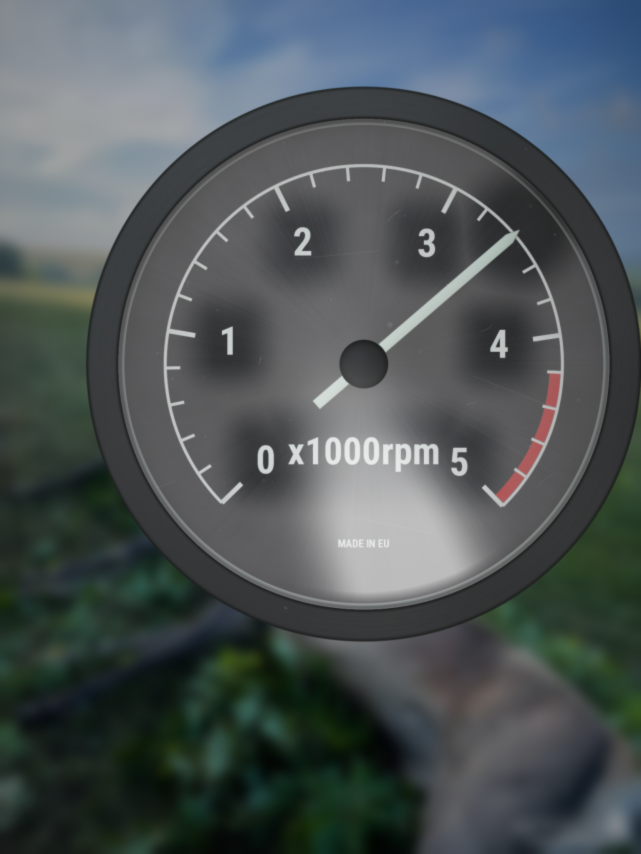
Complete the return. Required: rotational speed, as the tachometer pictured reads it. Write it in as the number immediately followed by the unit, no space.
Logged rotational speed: 3400rpm
